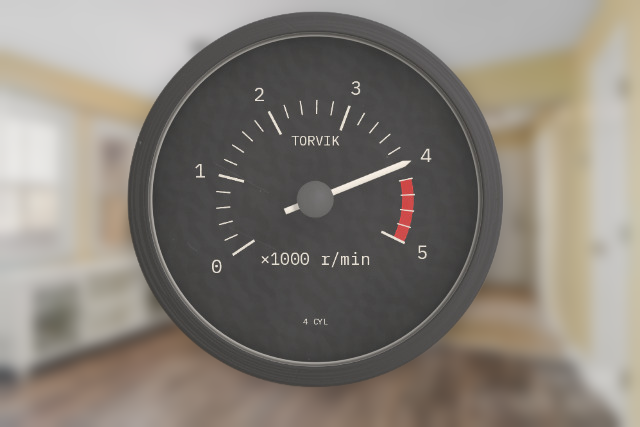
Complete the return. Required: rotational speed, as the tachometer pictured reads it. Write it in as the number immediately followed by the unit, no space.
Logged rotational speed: 4000rpm
